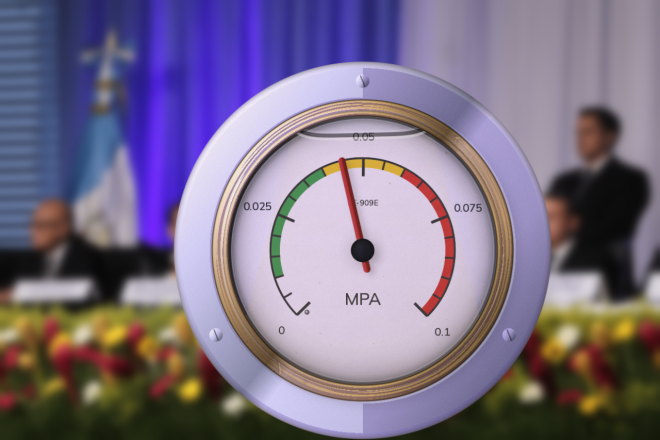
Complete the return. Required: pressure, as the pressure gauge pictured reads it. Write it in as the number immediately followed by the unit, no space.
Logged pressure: 0.045MPa
